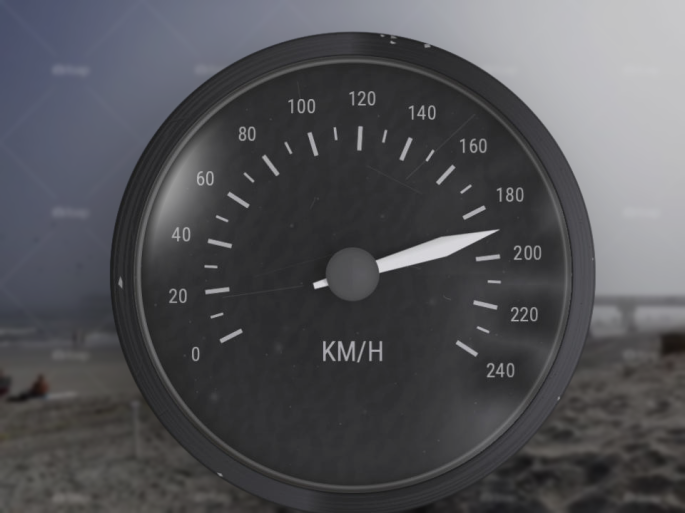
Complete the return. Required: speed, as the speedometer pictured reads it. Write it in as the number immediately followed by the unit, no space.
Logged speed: 190km/h
